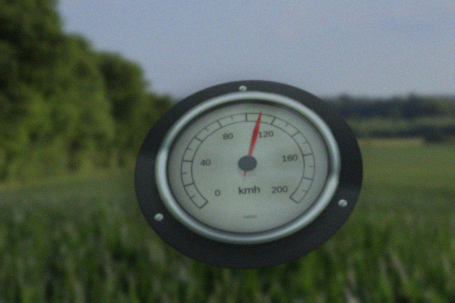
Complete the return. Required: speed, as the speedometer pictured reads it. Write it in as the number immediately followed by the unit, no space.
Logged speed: 110km/h
